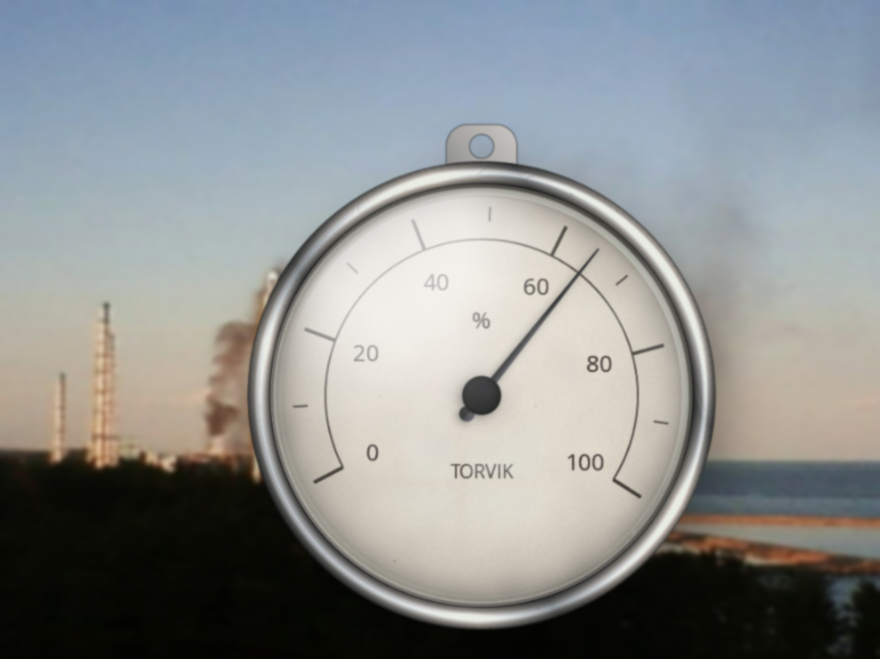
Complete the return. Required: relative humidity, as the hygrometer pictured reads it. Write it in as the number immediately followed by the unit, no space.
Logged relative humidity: 65%
